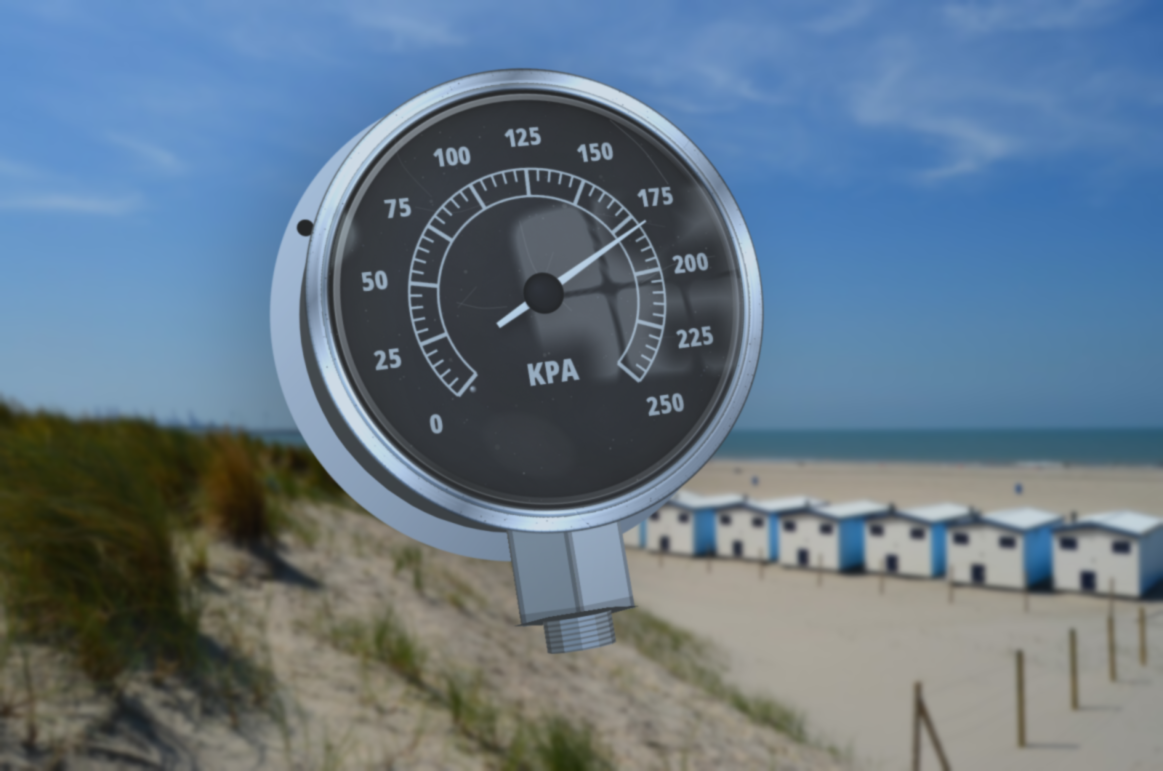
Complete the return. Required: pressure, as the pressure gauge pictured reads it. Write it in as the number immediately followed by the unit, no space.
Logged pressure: 180kPa
